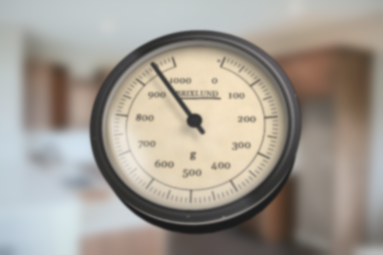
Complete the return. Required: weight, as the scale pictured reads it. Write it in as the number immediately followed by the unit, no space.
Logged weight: 950g
